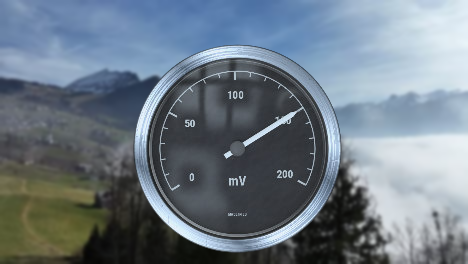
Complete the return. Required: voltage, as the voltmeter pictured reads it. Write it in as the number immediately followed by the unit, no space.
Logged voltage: 150mV
